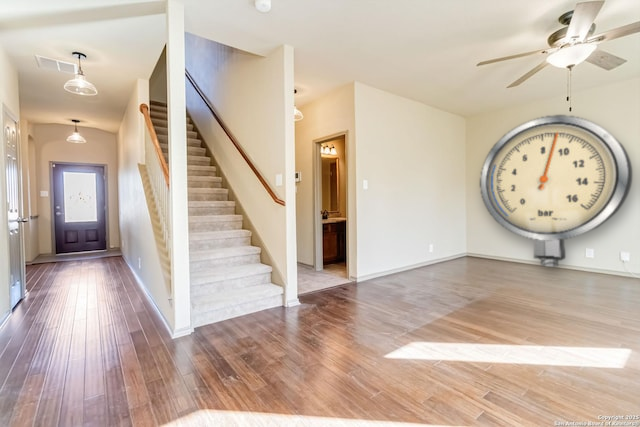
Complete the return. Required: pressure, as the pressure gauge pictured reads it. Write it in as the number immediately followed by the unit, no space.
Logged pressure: 9bar
